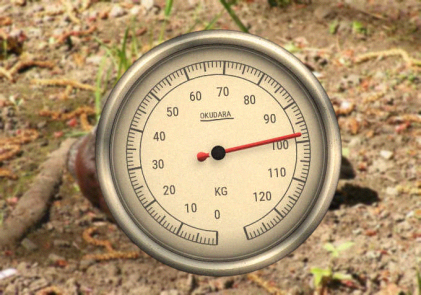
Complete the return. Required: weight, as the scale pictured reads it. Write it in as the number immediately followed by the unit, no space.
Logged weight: 98kg
